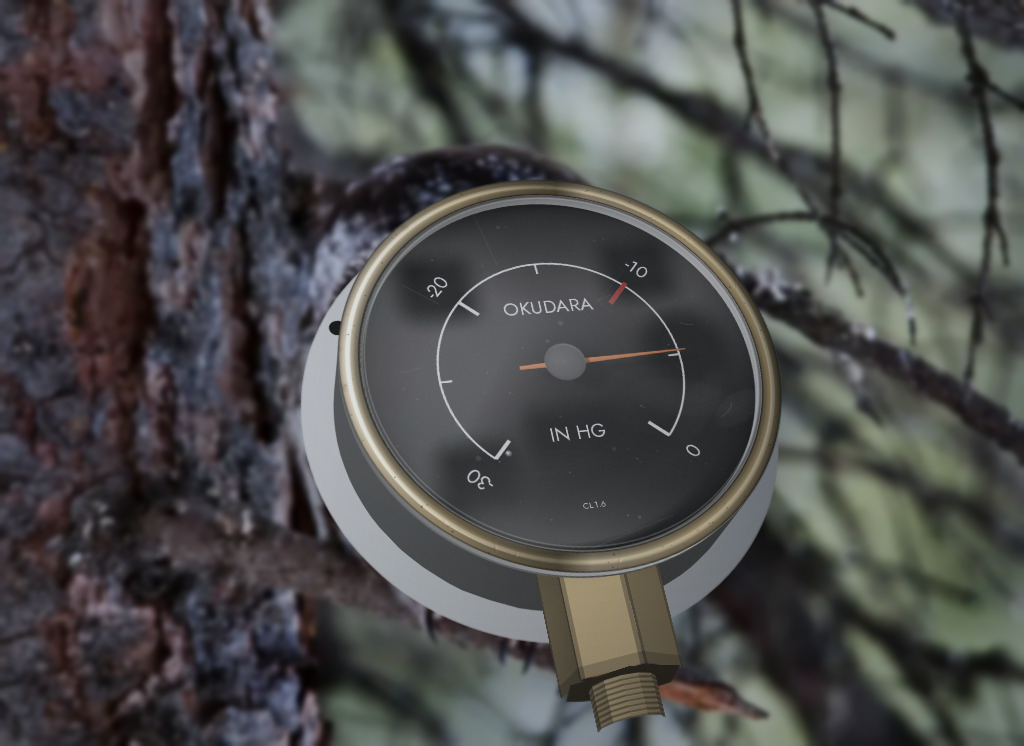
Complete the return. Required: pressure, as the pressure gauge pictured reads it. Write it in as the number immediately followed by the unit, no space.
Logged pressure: -5inHg
